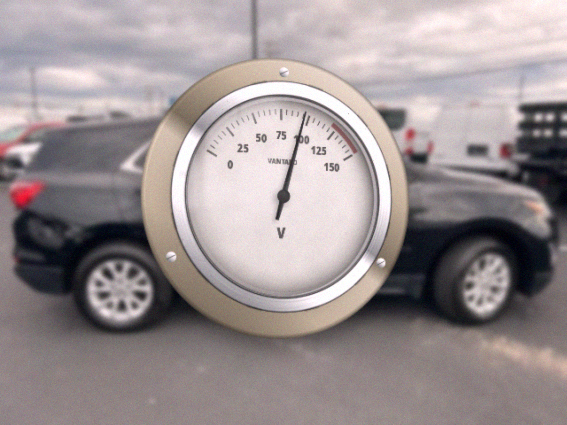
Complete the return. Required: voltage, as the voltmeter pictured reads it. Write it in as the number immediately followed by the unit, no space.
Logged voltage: 95V
